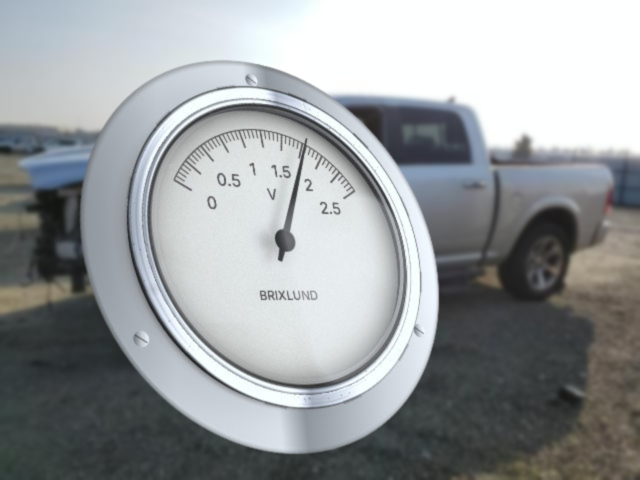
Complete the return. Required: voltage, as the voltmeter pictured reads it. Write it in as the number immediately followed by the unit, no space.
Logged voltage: 1.75V
